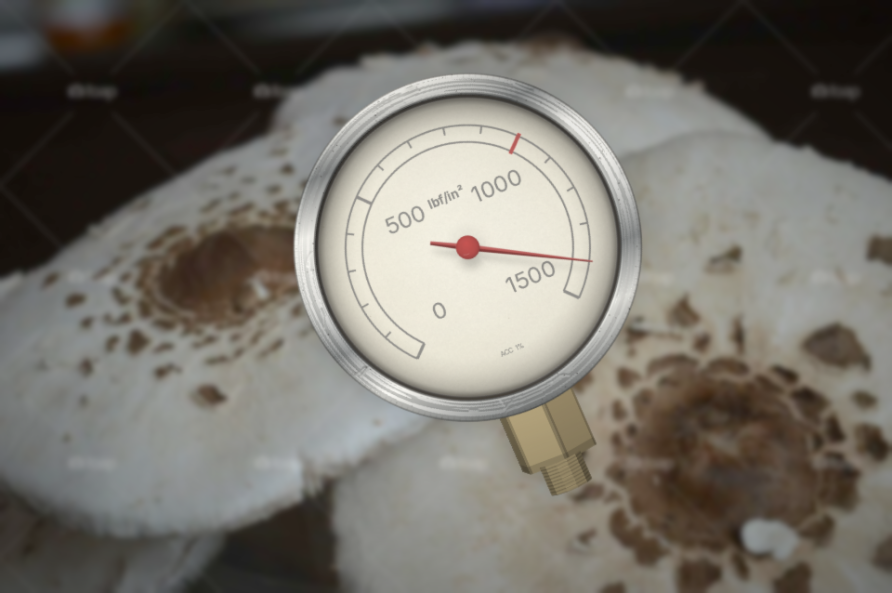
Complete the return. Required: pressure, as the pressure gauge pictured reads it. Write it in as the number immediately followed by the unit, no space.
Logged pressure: 1400psi
